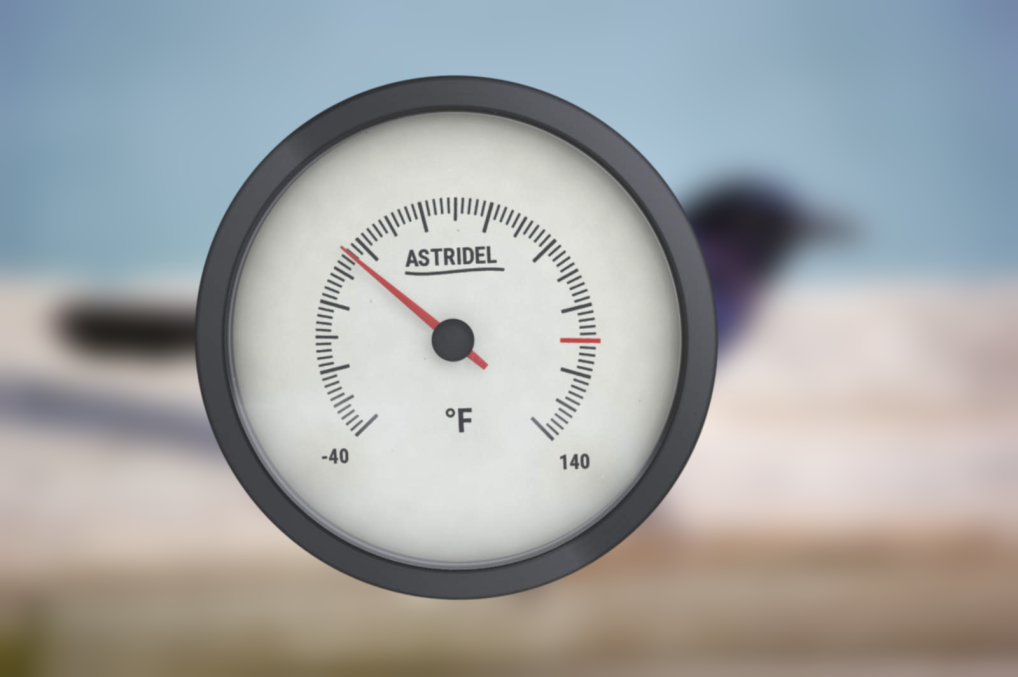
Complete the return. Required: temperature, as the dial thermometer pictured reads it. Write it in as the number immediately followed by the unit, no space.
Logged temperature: 16°F
